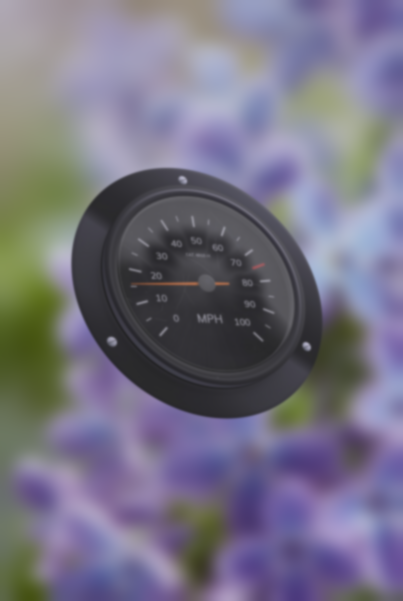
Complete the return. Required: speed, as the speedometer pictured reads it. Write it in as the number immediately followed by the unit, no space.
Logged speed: 15mph
